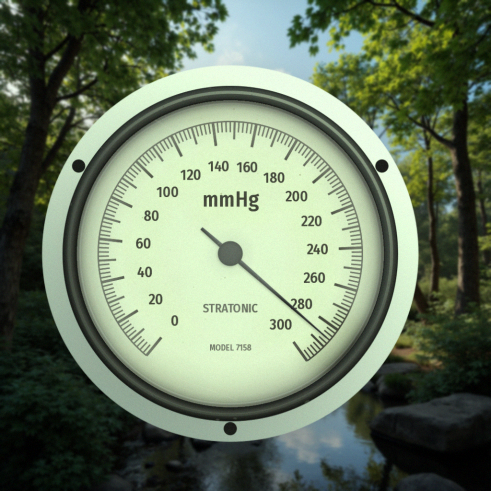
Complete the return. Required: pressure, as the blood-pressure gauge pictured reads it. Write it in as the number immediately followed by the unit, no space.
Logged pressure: 286mmHg
